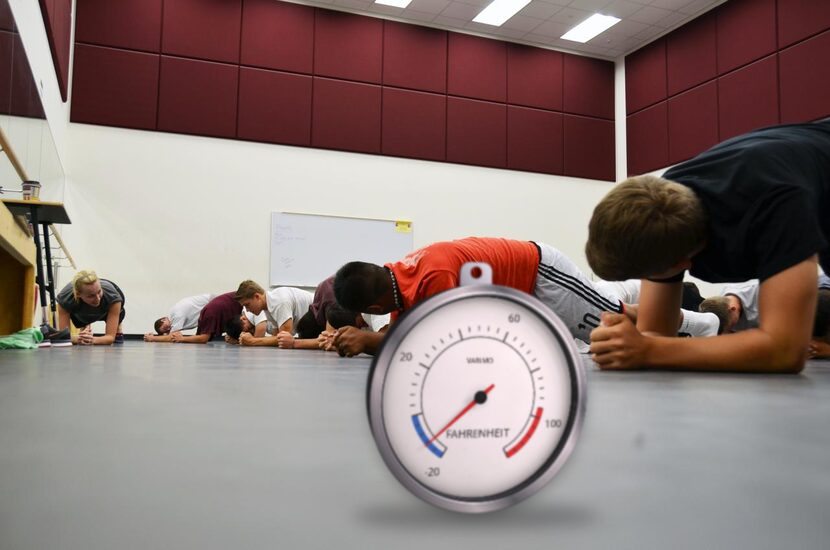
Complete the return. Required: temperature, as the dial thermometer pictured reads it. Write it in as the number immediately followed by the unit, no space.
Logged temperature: -12°F
